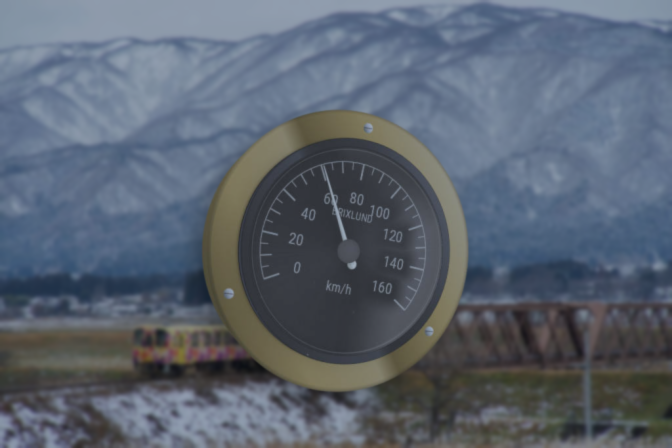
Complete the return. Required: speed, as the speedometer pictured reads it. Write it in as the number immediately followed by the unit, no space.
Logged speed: 60km/h
